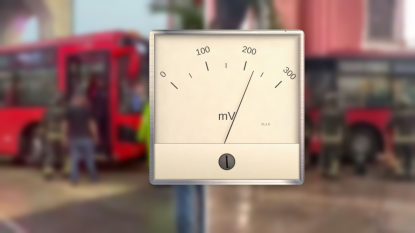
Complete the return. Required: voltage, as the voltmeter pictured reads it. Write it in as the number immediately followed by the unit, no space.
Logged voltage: 225mV
